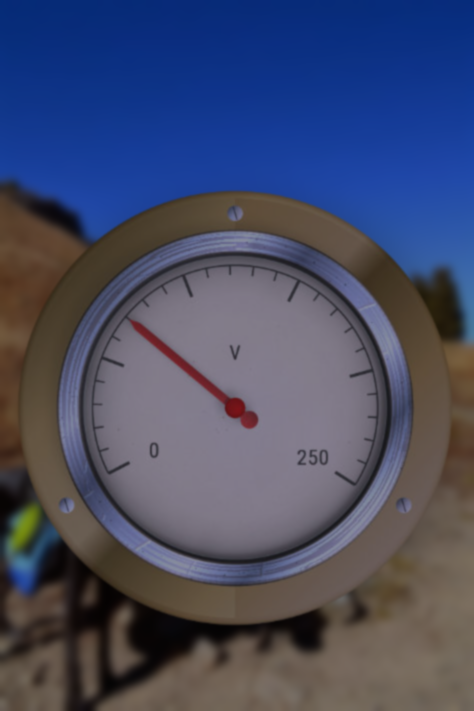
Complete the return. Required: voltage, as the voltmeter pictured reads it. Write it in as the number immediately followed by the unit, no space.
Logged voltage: 70V
